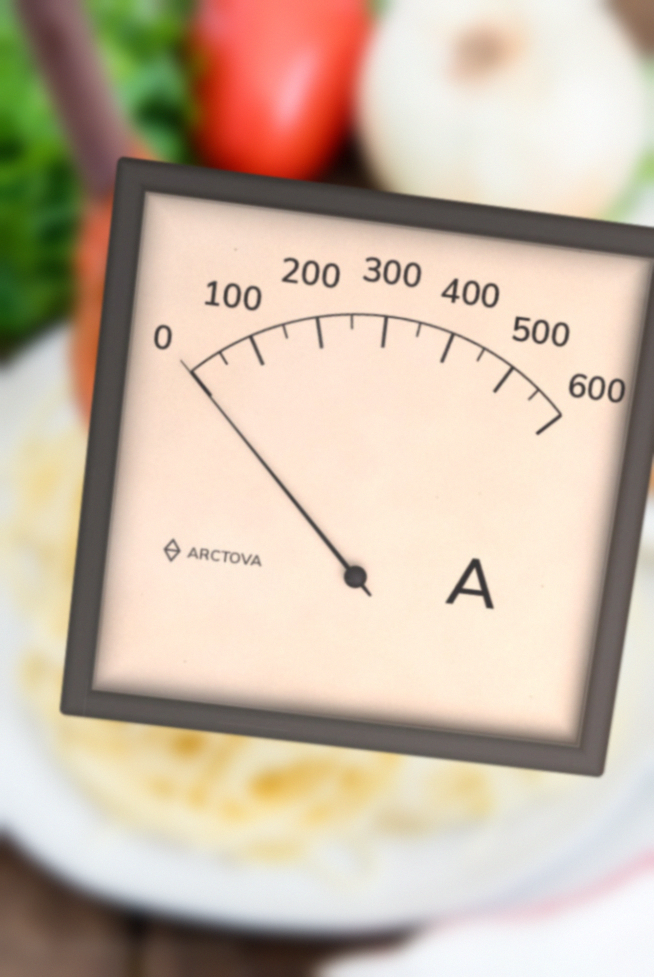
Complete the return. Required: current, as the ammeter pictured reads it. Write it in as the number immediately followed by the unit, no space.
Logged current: 0A
